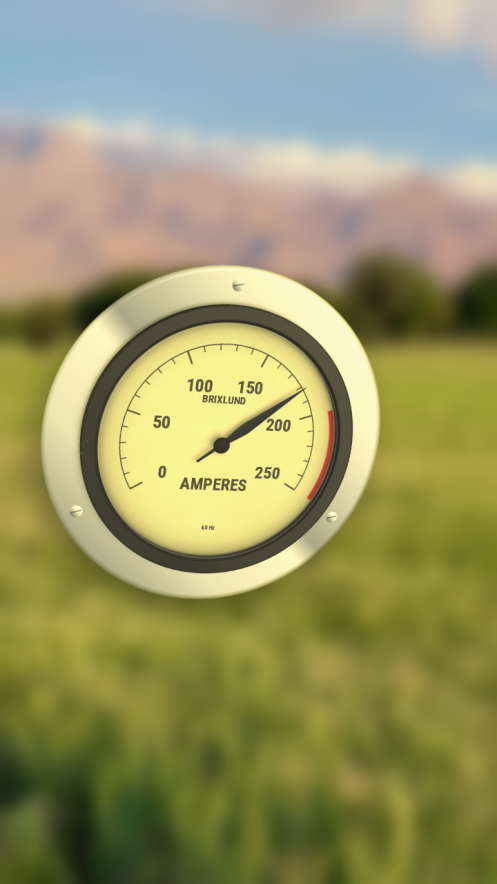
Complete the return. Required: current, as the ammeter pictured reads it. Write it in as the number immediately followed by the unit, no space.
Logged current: 180A
